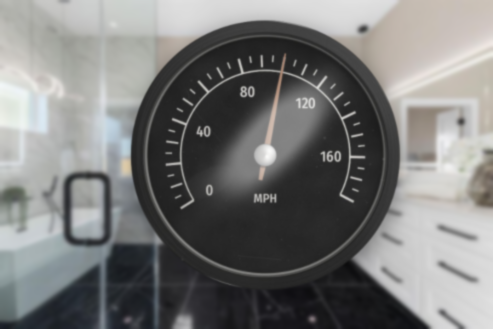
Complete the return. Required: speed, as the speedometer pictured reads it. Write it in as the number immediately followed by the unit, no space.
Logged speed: 100mph
